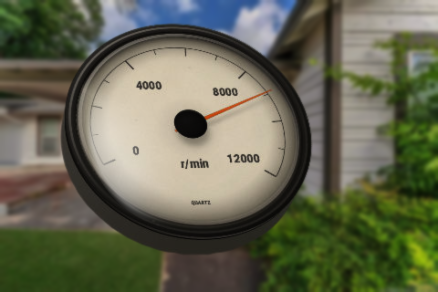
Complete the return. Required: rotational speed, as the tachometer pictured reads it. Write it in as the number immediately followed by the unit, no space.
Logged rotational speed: 9000rpm
